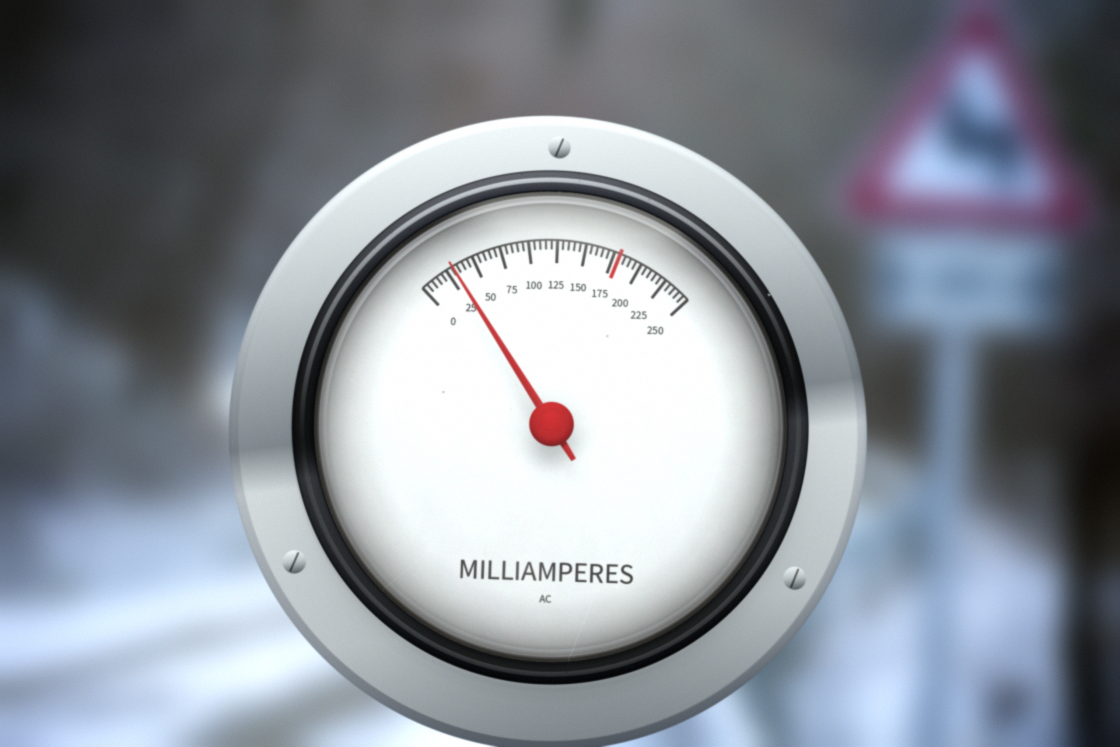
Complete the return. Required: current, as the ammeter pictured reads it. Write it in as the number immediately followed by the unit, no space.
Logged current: 30mA
